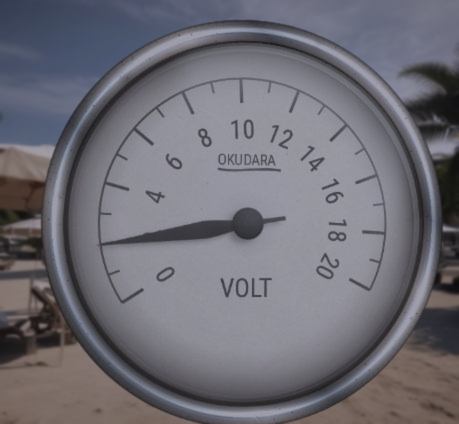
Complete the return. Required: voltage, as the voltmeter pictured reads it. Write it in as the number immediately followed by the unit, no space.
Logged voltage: 2V
